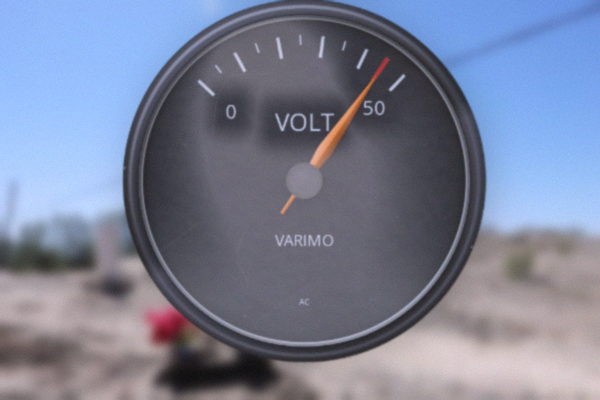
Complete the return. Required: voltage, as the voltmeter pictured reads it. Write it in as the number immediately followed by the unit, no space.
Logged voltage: 45V
